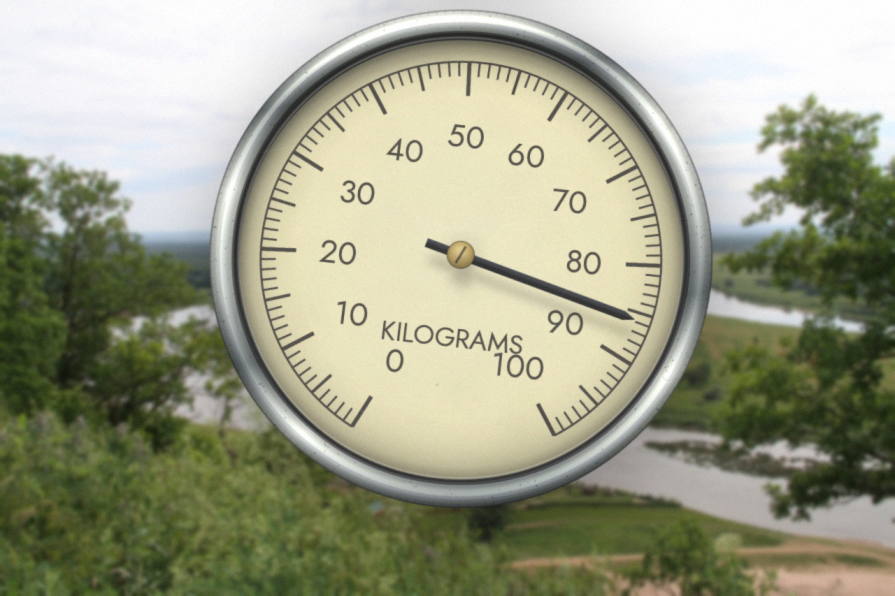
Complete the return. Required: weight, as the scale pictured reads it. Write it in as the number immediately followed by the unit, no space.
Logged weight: 86kg
